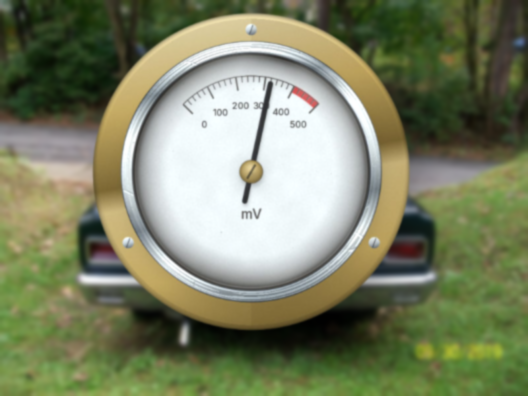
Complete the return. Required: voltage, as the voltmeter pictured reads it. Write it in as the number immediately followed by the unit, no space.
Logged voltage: 320mV
